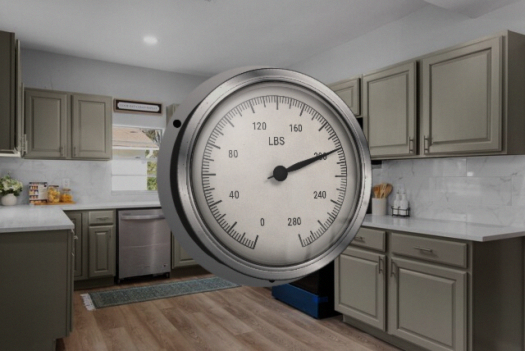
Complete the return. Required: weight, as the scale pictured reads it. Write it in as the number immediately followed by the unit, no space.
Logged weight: 200lb
